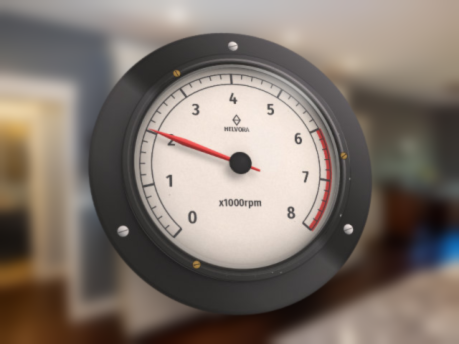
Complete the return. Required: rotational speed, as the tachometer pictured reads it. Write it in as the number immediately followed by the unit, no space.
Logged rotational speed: 2000rpm
